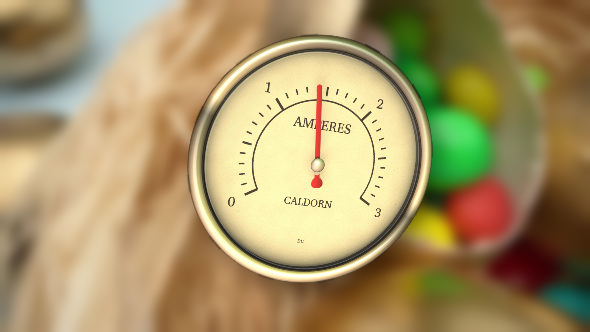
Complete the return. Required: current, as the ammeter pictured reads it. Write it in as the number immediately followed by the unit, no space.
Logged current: 1.4A
